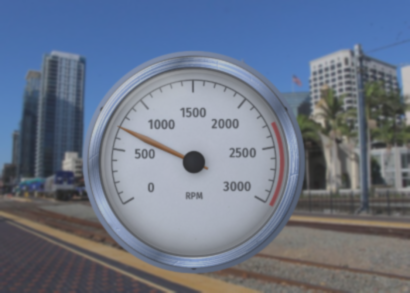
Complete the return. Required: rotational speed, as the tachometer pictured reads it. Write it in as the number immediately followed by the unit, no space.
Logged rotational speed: 700rpm
